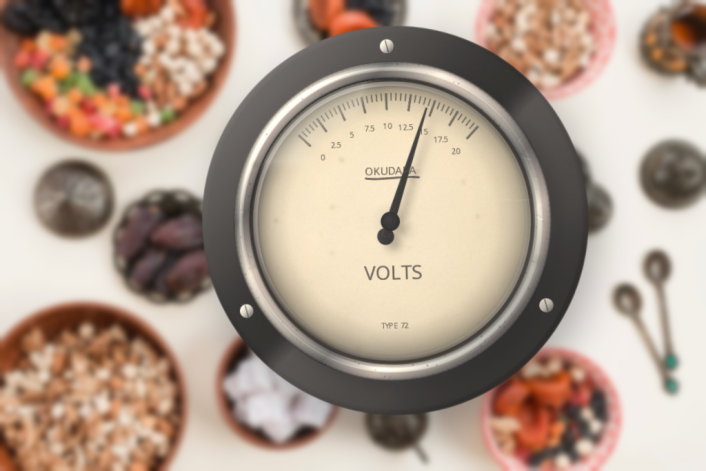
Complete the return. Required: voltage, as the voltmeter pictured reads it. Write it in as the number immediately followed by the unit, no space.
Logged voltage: 14.5V
